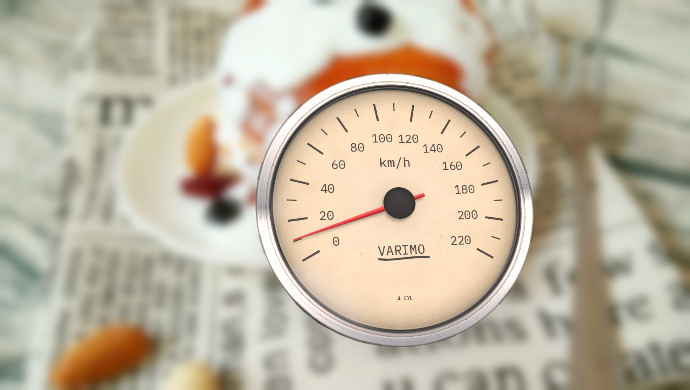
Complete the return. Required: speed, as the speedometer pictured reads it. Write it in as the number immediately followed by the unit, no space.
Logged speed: 10km/h
